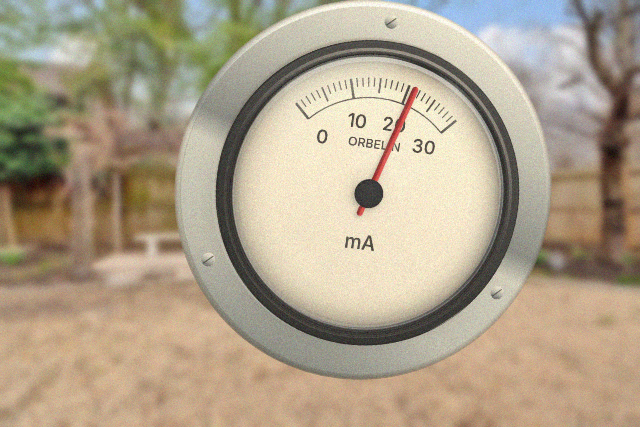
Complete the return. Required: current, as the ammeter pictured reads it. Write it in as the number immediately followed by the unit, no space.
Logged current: 21mA
